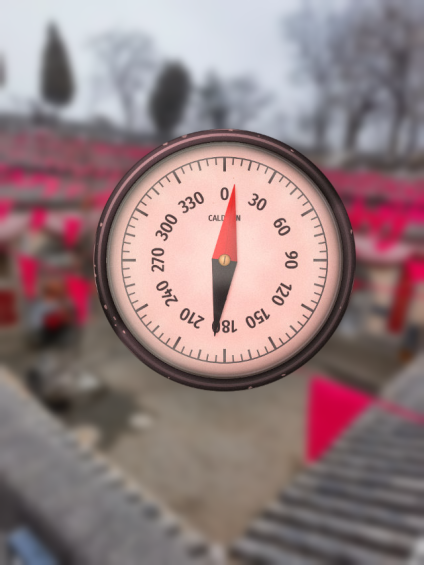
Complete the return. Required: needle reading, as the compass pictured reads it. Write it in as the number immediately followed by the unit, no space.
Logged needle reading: 7.5°
